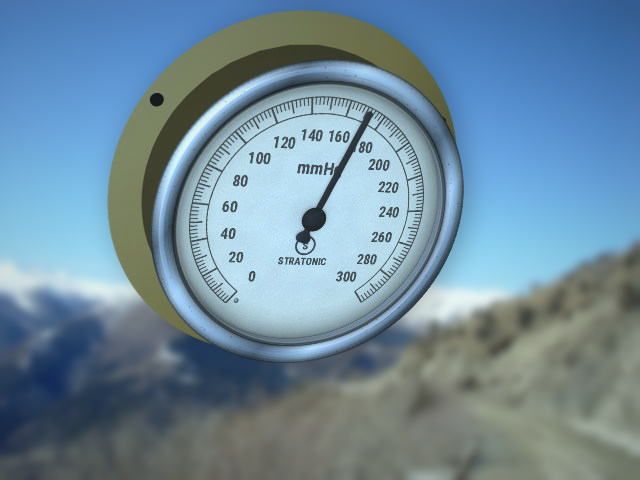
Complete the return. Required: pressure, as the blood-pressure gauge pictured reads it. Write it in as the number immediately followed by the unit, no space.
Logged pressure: 170mmHg
